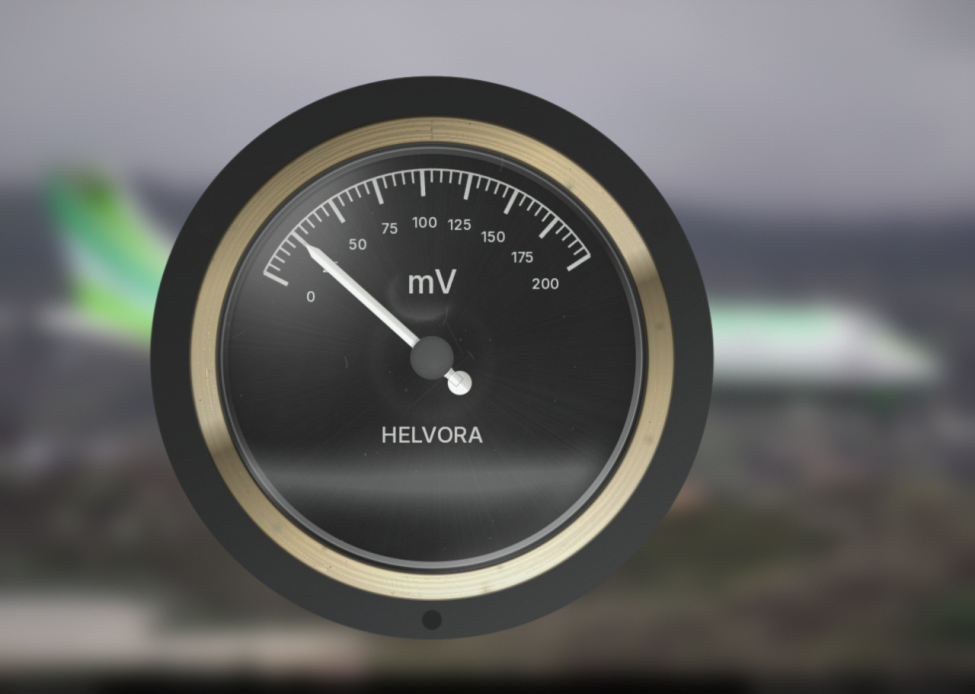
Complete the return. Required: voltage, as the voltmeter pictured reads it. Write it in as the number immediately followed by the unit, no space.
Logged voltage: 25mV
